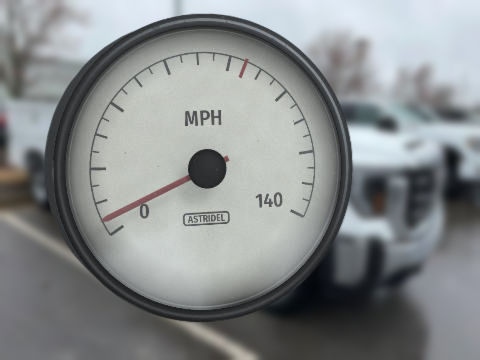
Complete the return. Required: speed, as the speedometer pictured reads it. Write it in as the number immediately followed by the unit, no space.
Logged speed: 5mph
